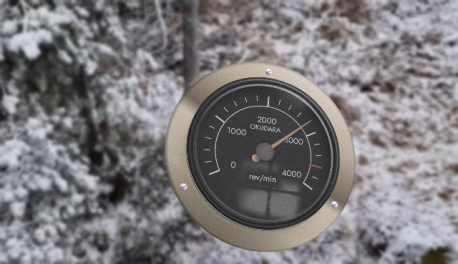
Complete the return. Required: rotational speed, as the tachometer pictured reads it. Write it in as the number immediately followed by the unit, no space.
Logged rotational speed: 2800rpm
